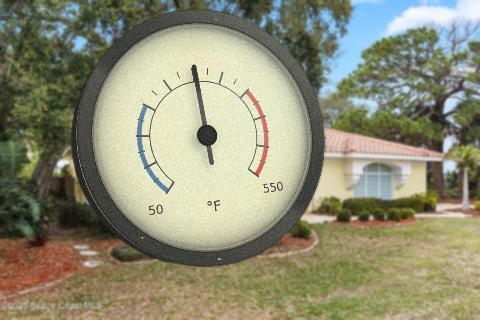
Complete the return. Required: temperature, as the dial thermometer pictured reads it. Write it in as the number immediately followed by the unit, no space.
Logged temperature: 300°F
